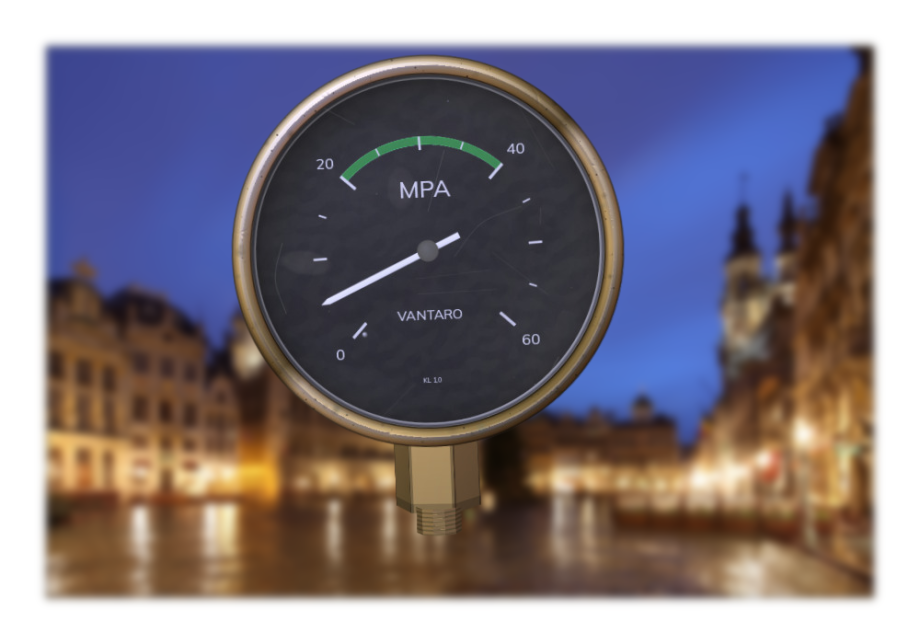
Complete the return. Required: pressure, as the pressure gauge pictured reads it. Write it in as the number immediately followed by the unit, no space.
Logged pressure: 5MPa
